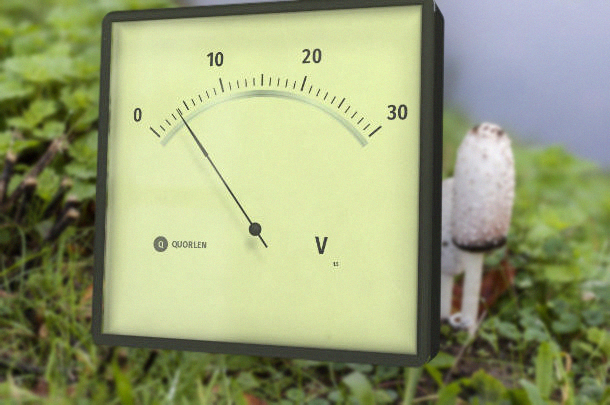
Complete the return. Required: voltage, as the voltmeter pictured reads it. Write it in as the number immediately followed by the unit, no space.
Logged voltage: 4V
